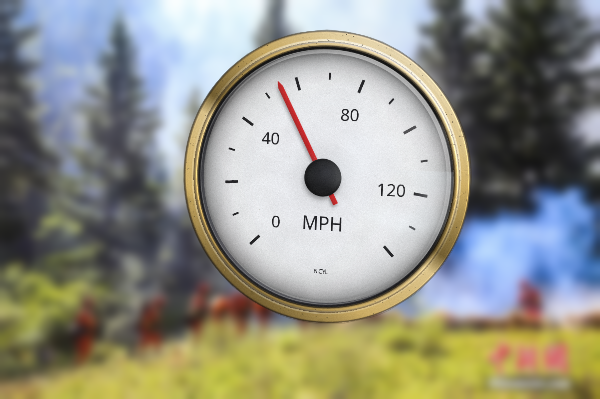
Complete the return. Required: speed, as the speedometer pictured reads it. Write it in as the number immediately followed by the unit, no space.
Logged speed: 55mph
